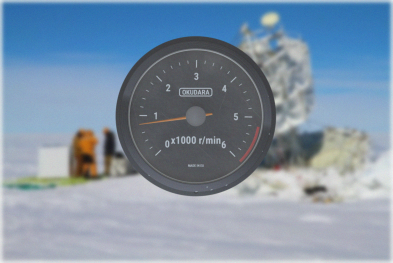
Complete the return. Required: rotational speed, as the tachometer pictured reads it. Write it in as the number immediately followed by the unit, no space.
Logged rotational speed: 800rpm
